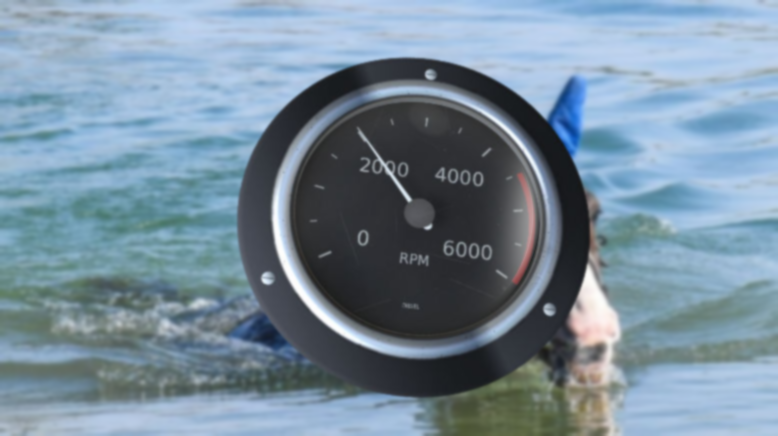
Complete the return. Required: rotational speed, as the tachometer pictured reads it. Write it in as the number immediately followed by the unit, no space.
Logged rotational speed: 2000rpm
